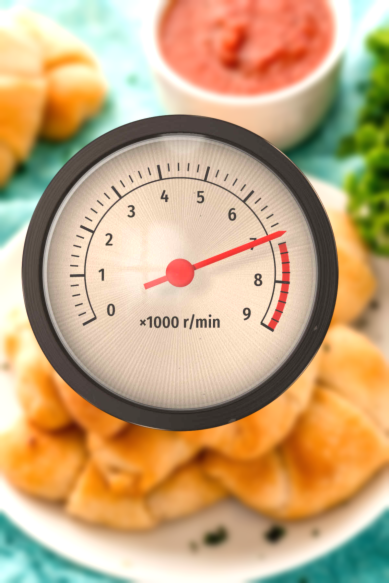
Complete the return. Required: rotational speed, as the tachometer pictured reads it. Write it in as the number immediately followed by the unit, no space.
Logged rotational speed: 7000rpm
